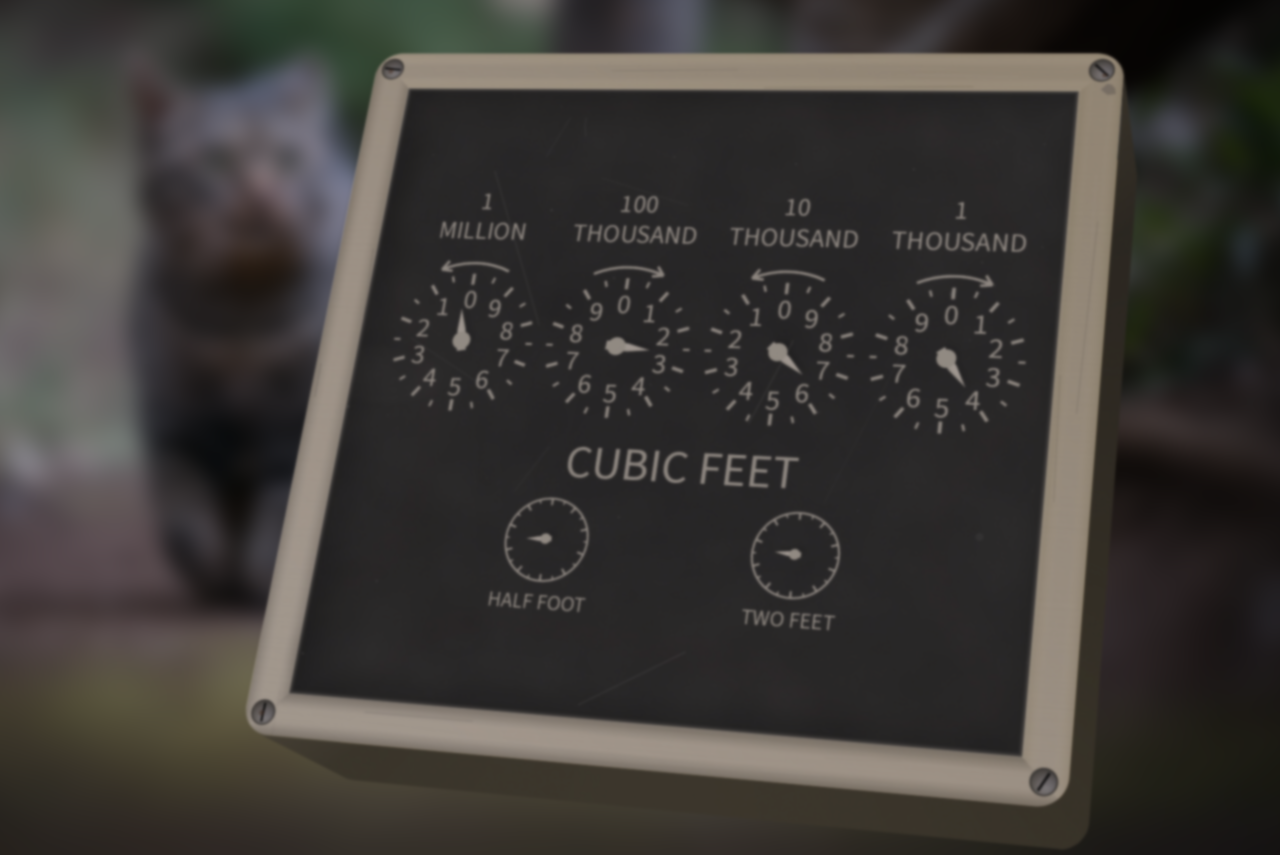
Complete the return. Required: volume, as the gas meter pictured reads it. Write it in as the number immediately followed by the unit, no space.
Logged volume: 26400ft³
